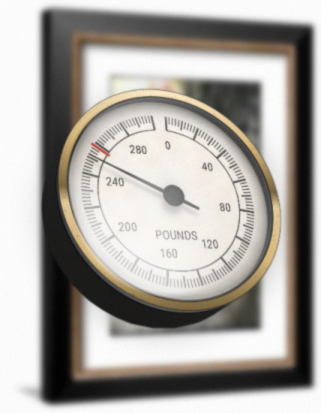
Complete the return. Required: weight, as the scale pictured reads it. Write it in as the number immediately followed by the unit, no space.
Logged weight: 250lb
